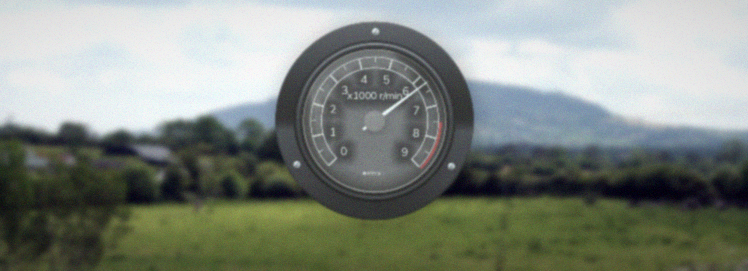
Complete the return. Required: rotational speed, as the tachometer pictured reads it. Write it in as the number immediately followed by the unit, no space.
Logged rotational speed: 6250rpm
